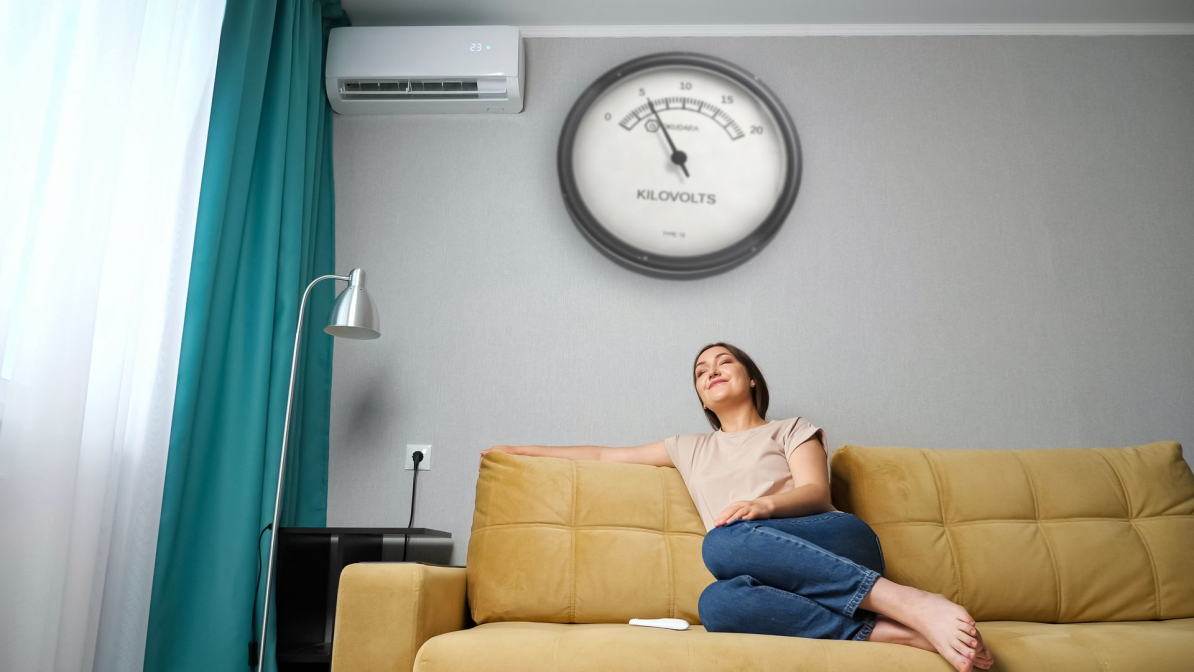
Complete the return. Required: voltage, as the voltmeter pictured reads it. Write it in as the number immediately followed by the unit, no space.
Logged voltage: 5kV
